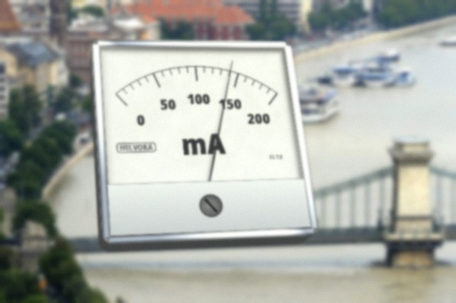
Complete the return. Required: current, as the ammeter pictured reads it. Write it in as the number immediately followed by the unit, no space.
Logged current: 140mA
